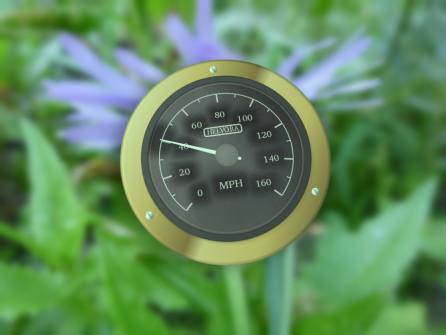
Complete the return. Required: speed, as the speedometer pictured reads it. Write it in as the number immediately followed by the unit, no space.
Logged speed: 40mph
